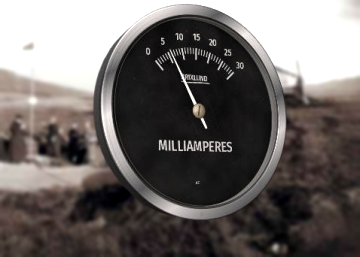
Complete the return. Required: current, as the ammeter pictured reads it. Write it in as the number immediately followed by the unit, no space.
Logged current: 5mA
